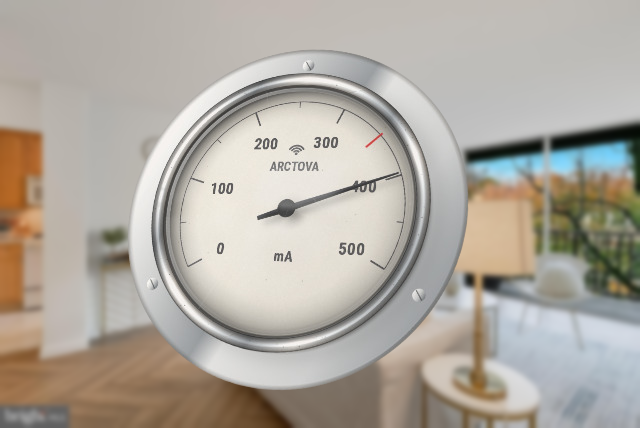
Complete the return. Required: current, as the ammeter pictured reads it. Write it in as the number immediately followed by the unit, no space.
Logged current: 400mA
